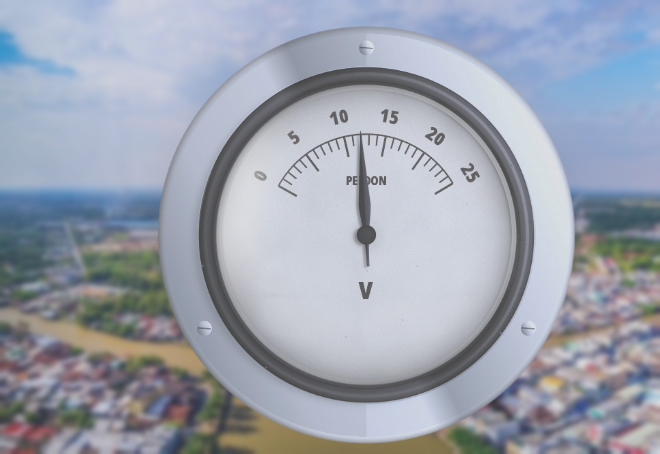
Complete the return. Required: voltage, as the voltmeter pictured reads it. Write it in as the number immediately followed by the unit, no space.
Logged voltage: 12V
